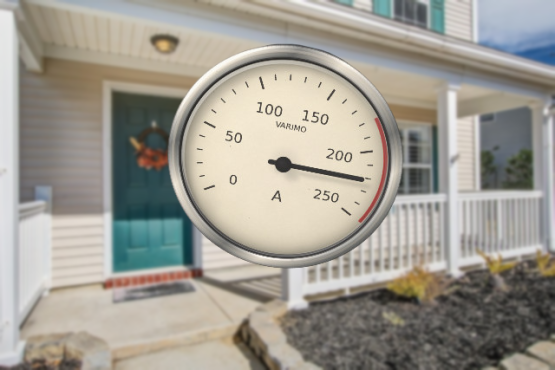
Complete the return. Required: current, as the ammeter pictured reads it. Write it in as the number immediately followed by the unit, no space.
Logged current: 220A
